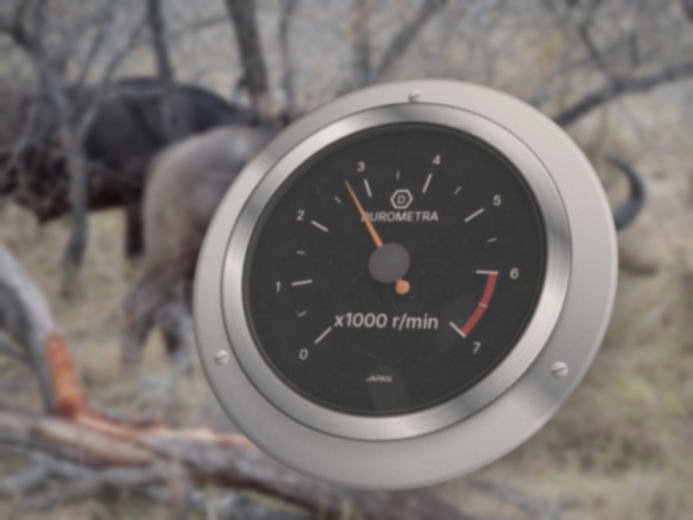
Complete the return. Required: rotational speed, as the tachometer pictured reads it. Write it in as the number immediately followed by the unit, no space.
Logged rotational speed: 2750rpm
